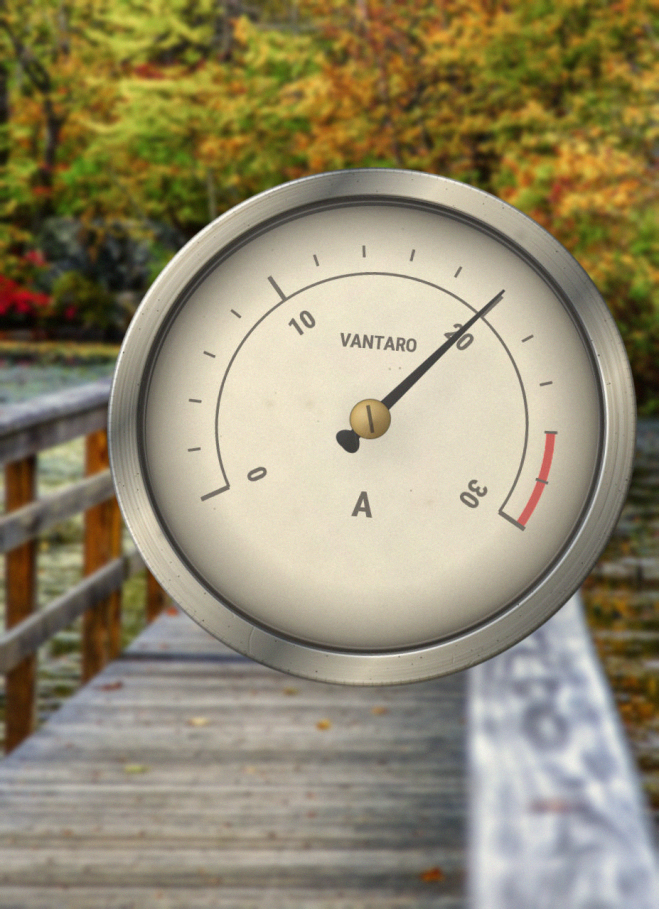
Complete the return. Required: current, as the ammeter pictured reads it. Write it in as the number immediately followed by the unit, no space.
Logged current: 20A
